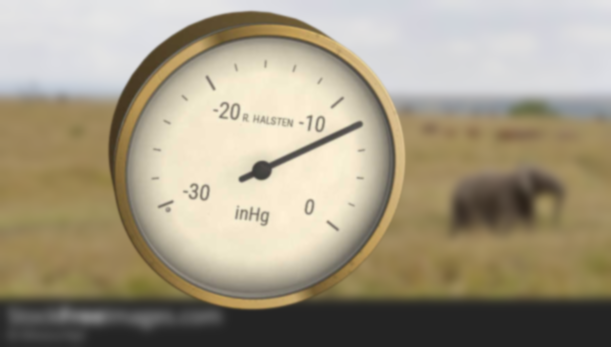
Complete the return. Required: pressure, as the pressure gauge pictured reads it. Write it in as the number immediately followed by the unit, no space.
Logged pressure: -8inHg
